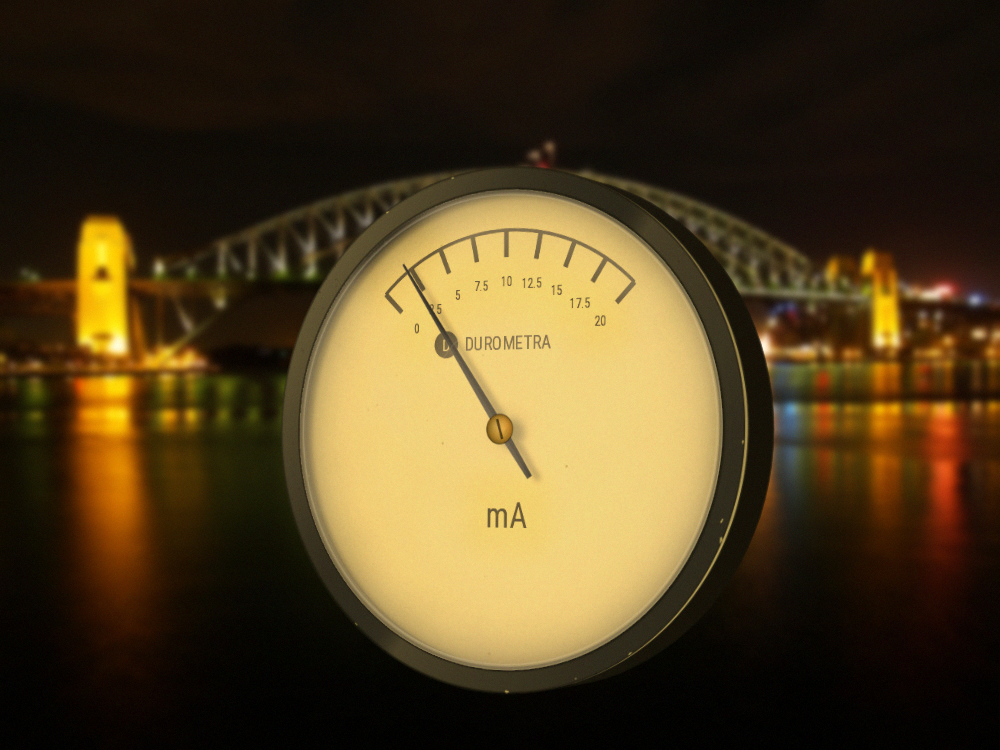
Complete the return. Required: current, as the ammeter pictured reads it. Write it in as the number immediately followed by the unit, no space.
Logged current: 2.5mA
